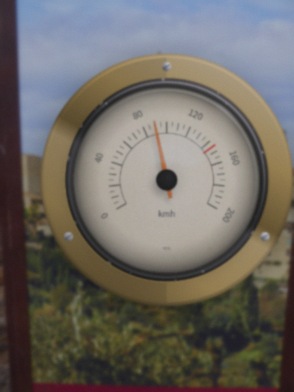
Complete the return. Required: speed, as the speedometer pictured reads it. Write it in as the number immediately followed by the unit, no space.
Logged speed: 90km/h
